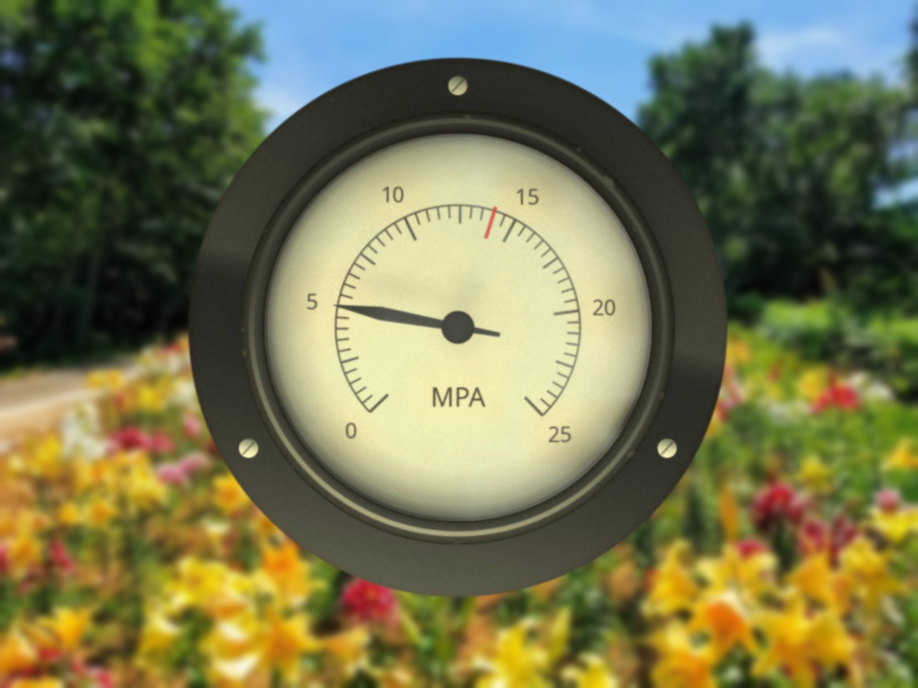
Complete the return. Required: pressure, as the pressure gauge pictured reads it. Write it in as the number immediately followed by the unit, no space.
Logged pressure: 5MPa
